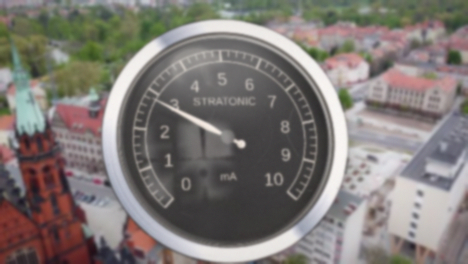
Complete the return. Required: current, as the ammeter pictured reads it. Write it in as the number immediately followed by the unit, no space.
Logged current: 2.8mA
